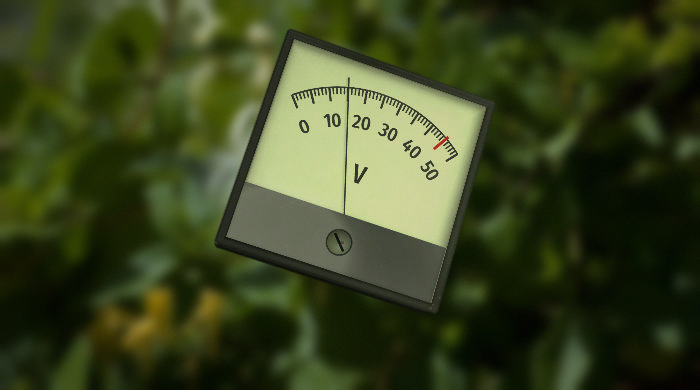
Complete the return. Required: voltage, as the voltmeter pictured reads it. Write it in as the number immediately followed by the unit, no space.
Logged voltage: 15V
